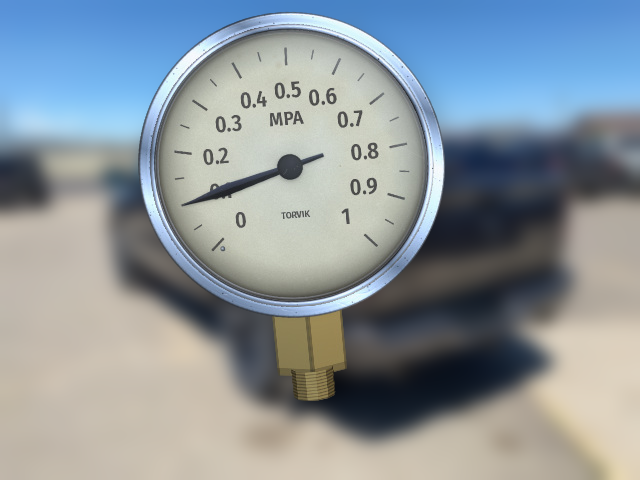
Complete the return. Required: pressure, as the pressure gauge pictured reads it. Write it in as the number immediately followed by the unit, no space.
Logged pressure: 0.1MPa
